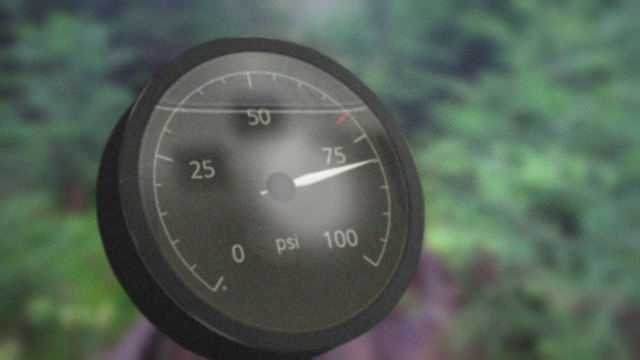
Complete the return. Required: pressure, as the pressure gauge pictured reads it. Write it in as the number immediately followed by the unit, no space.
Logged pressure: 80psi
